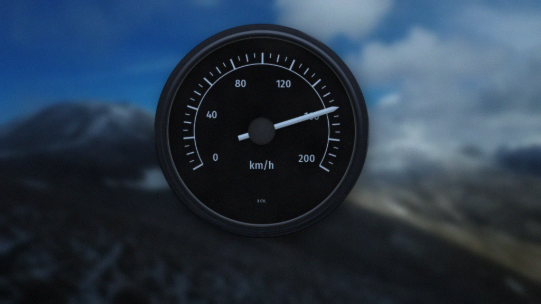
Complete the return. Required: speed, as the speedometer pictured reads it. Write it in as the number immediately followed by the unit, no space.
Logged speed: 160km/h
